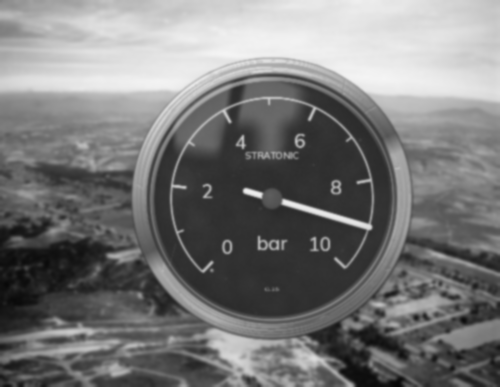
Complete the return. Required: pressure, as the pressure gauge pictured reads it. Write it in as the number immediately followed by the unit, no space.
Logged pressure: 9bar
